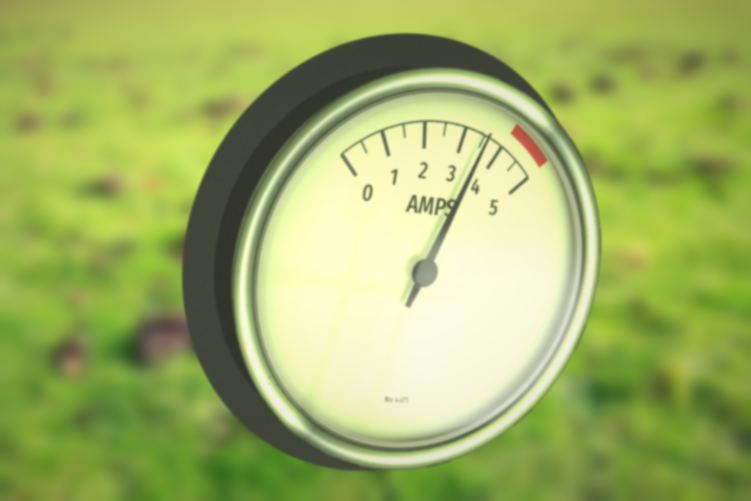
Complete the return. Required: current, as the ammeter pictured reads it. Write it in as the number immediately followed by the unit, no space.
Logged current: 3.5A
